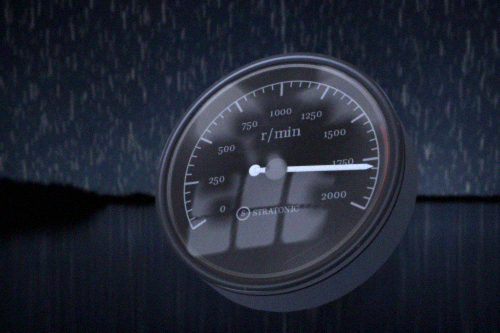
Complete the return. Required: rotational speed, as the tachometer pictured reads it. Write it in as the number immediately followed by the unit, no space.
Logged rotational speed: 1800rpm
